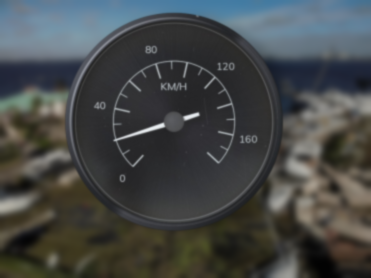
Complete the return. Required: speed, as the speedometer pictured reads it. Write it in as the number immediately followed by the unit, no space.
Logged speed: 20km/h
